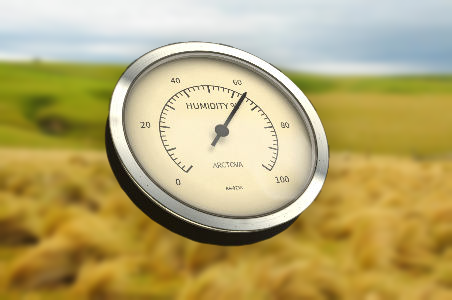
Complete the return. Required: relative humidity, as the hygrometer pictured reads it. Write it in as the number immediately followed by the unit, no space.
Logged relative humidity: 64%
